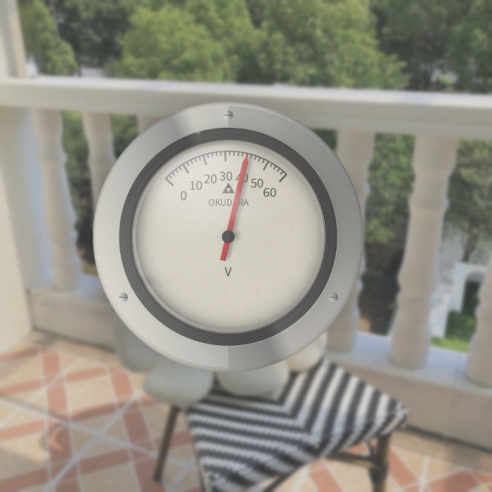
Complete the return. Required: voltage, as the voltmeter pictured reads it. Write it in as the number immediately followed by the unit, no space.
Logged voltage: 40V
